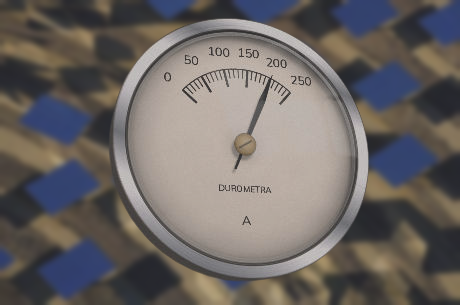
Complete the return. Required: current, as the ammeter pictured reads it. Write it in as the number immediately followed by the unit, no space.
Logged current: 200A
